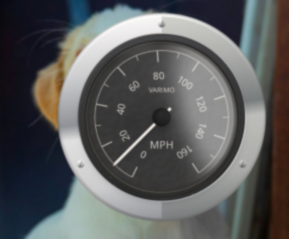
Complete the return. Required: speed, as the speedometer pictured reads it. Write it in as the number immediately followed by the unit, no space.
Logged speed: 10mph
